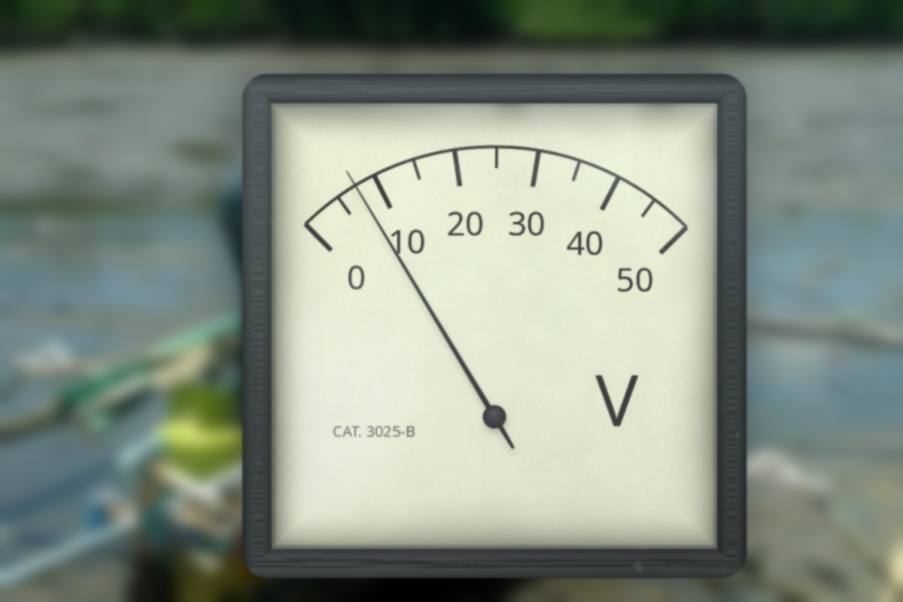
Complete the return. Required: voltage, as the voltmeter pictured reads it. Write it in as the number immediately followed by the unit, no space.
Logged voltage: 7.5V
